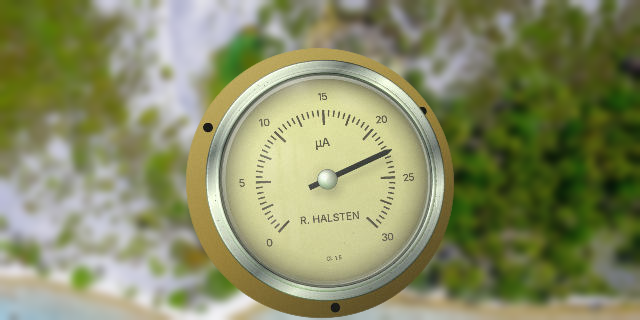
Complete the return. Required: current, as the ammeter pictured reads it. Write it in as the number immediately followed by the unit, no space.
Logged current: 22.5µA
